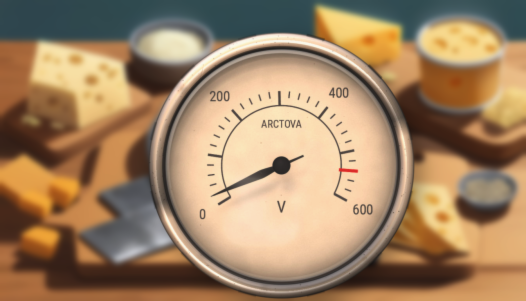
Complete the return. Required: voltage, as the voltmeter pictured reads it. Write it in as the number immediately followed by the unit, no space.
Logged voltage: 20V
